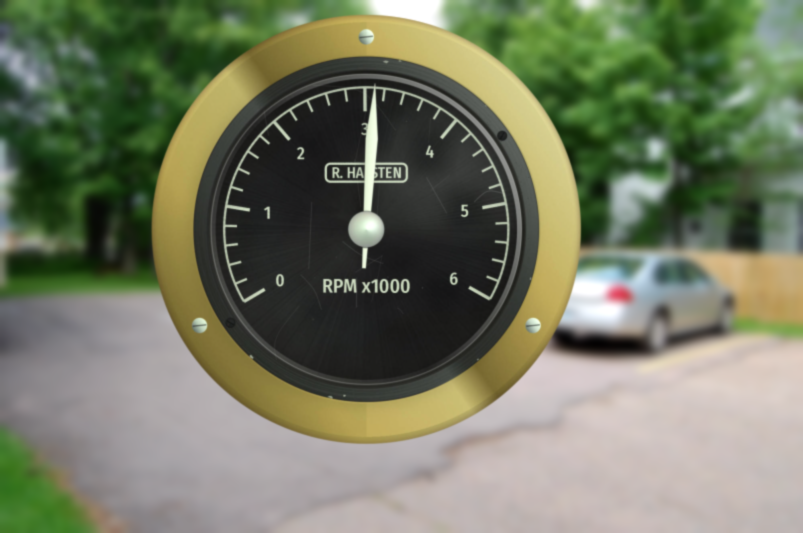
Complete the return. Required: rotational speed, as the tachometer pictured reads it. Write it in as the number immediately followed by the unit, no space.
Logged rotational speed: 3100rpm
